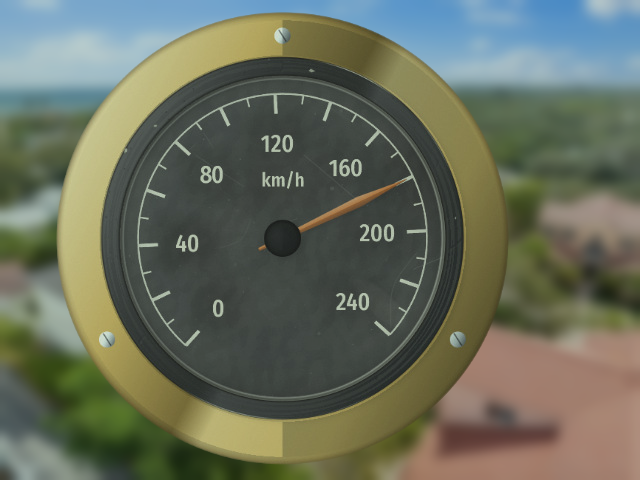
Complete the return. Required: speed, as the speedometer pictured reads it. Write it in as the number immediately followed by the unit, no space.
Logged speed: 180km/h
